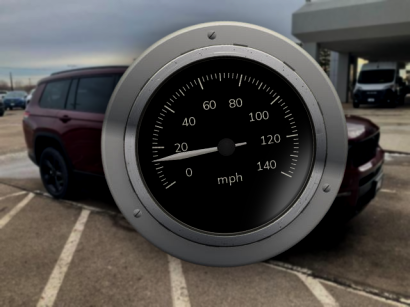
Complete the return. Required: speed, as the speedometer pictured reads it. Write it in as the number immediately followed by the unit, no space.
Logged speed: 14mph
